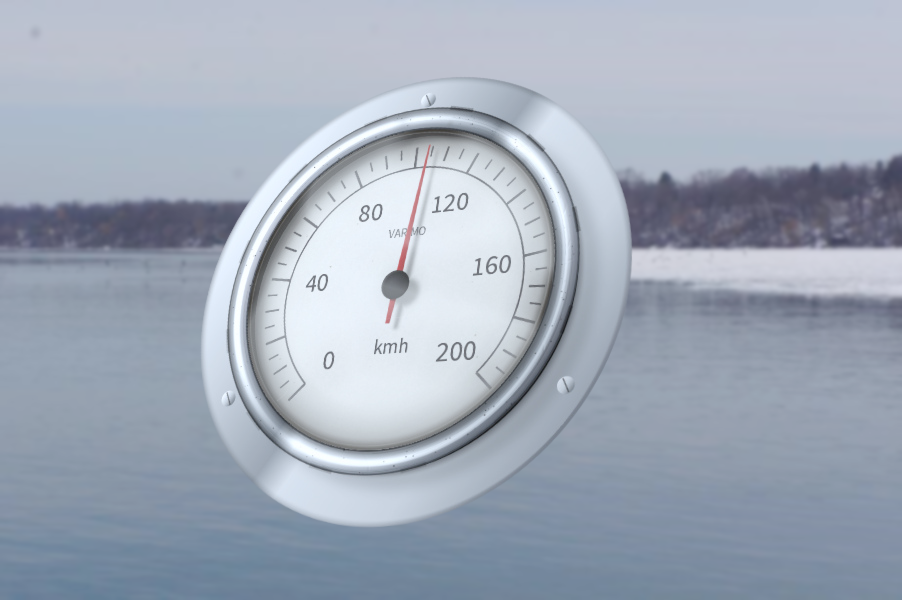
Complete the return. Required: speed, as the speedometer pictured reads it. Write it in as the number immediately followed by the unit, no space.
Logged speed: 105km/h
